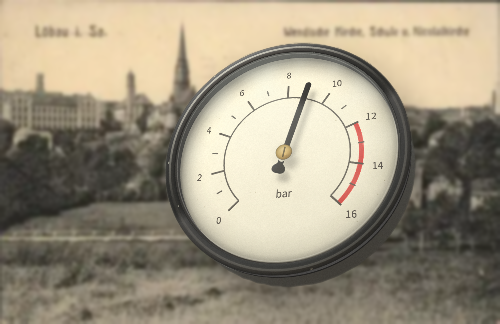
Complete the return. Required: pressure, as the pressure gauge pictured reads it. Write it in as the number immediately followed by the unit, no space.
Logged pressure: 9bar
